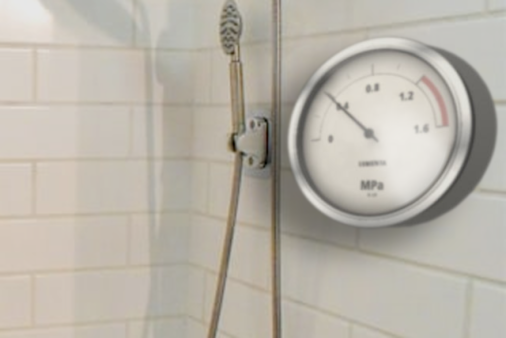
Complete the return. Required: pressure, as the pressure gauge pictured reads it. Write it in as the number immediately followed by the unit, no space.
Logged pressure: 0.4MPa
